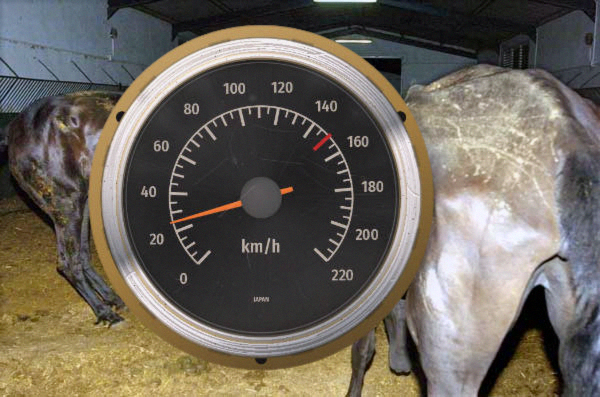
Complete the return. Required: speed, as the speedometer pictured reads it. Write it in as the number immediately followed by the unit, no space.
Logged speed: 25km/h
